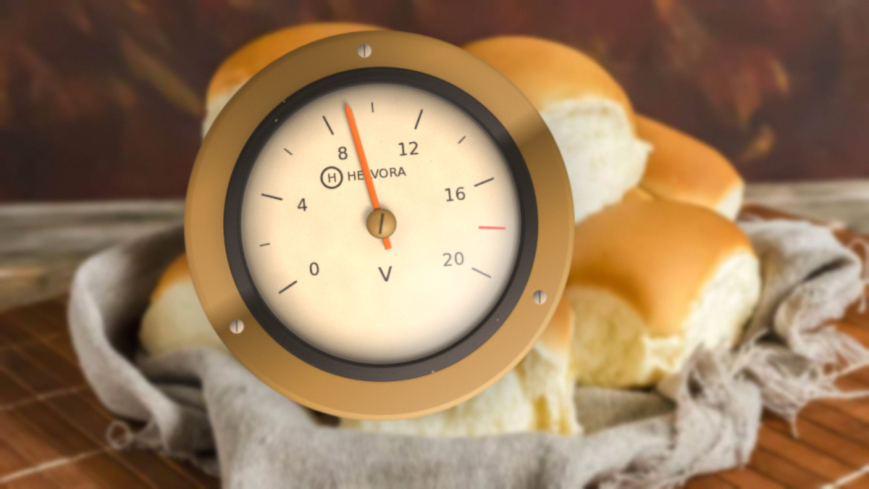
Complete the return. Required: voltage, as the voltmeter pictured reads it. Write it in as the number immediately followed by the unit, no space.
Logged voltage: 9V
